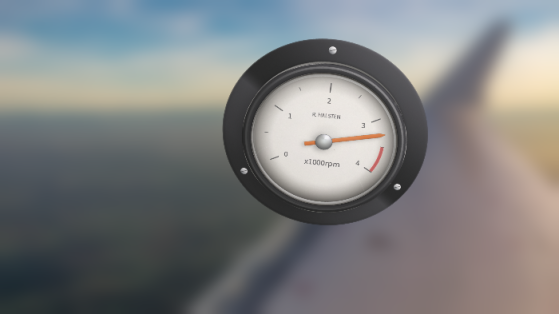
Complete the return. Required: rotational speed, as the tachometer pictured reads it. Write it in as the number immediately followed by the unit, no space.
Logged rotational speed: 3250rpm
